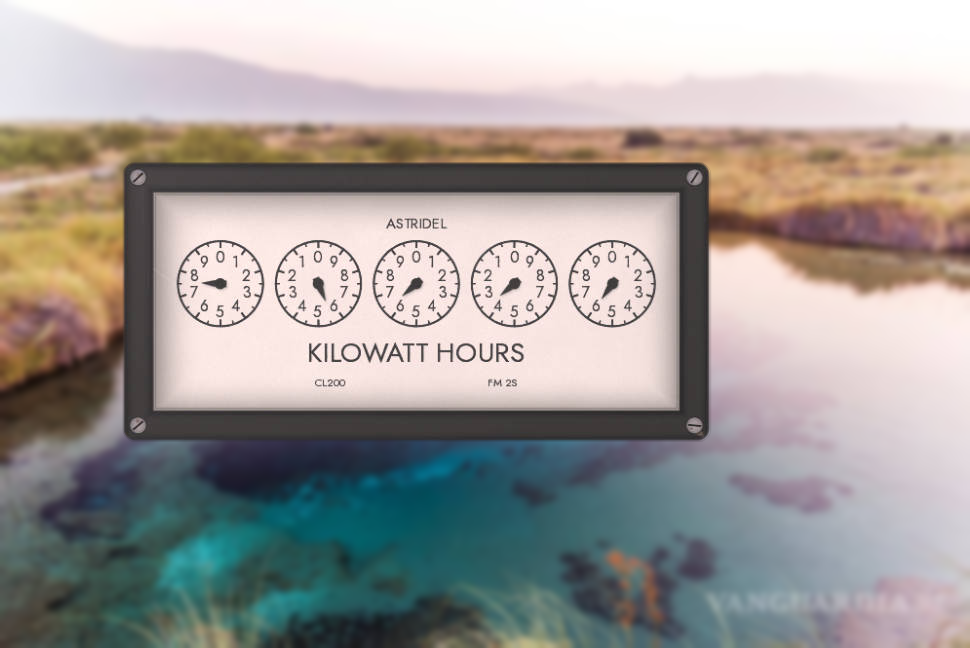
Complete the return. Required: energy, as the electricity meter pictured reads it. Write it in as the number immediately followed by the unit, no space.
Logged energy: 75636kWh
